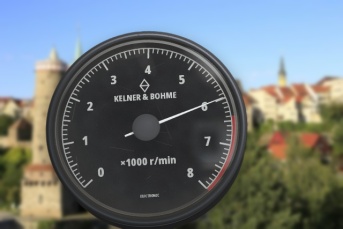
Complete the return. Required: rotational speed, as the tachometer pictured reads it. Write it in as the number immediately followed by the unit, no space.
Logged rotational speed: 6000rpm
